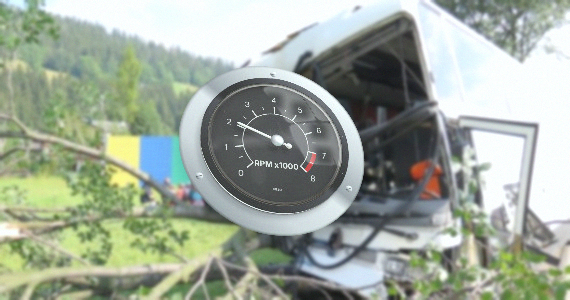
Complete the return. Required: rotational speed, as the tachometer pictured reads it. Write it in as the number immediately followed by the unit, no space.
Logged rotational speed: 2000rpm
